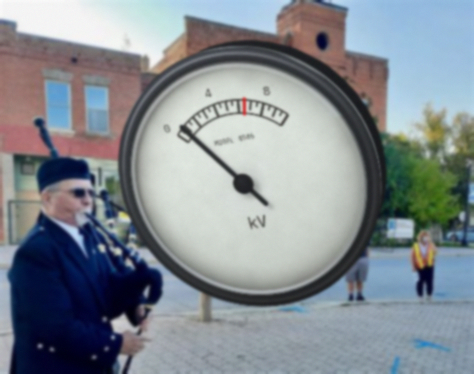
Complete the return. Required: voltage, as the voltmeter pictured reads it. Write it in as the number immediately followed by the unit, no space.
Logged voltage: 1kV
